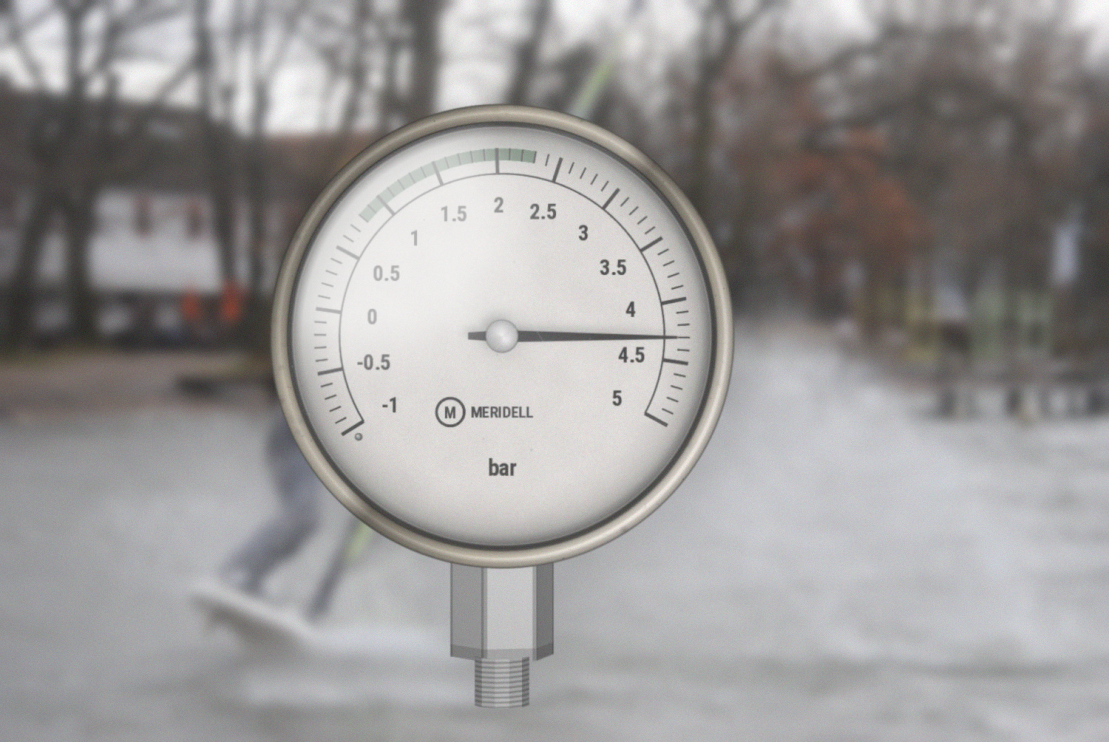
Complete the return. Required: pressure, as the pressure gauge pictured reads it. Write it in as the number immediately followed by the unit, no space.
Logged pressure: 4.3bar
